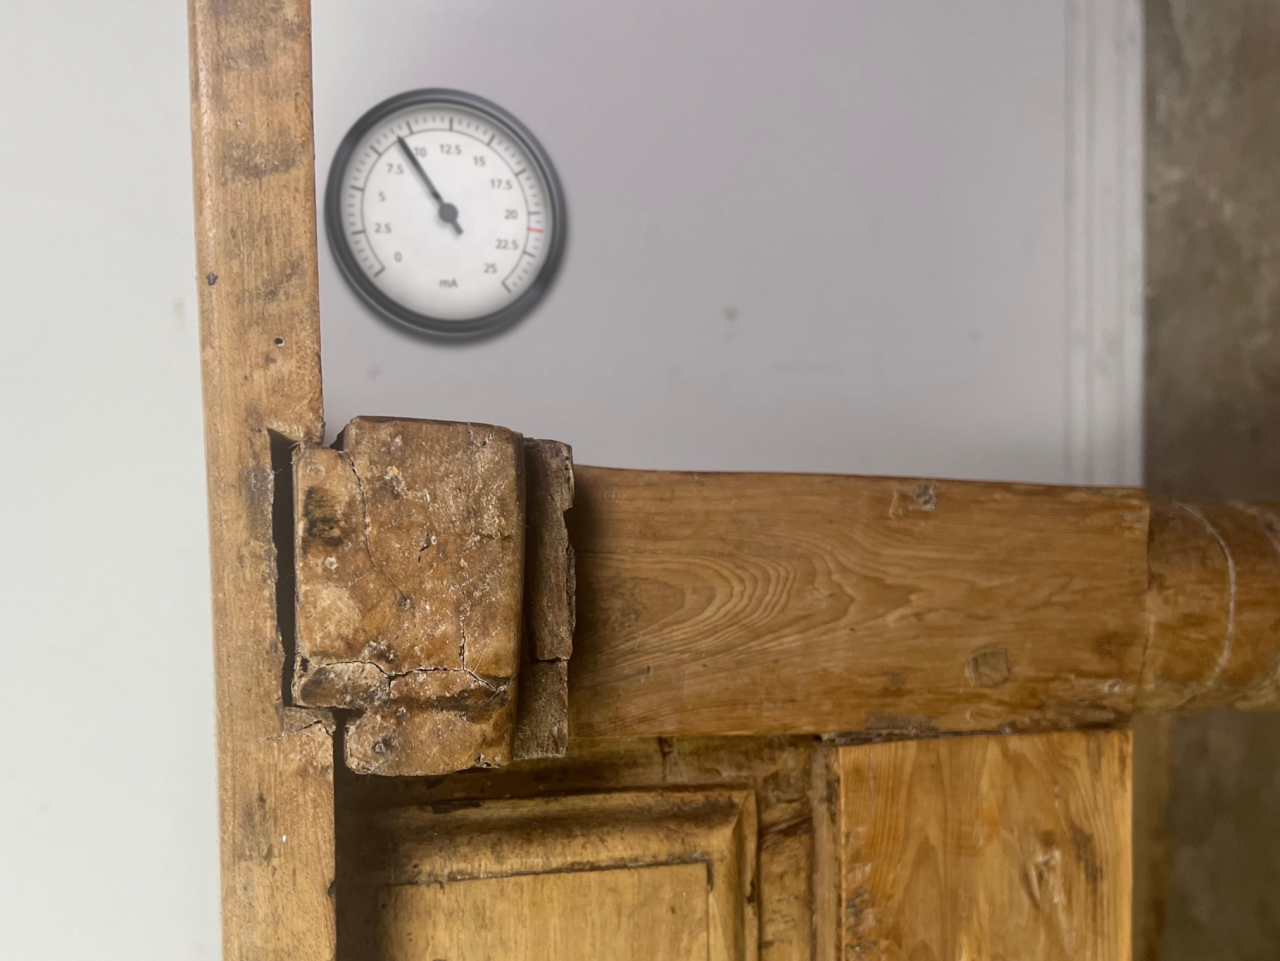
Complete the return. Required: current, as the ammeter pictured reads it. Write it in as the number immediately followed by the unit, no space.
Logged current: 9mA
